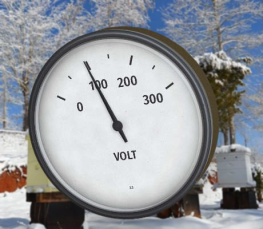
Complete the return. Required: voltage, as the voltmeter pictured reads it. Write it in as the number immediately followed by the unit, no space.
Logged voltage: 100V
